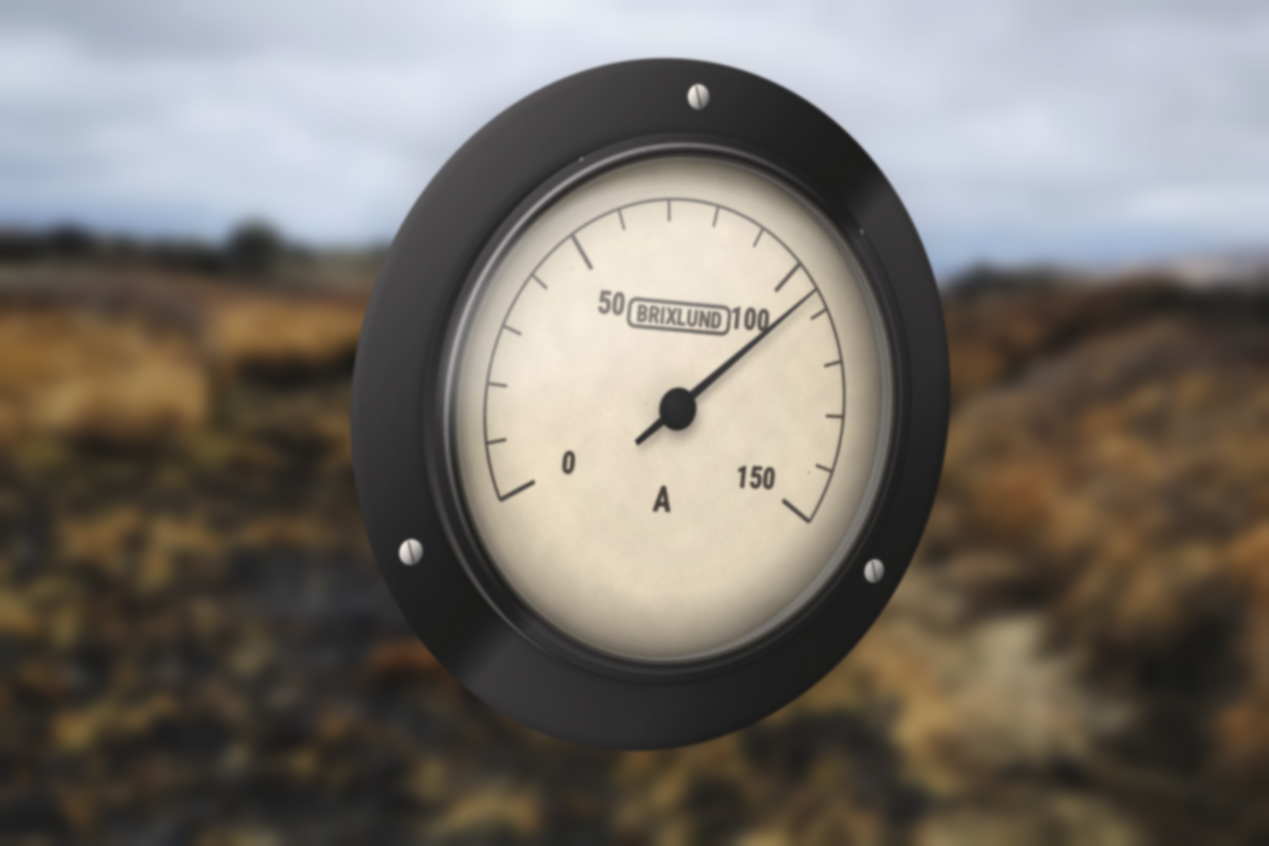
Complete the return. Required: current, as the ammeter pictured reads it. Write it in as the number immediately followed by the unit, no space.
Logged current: 105A
